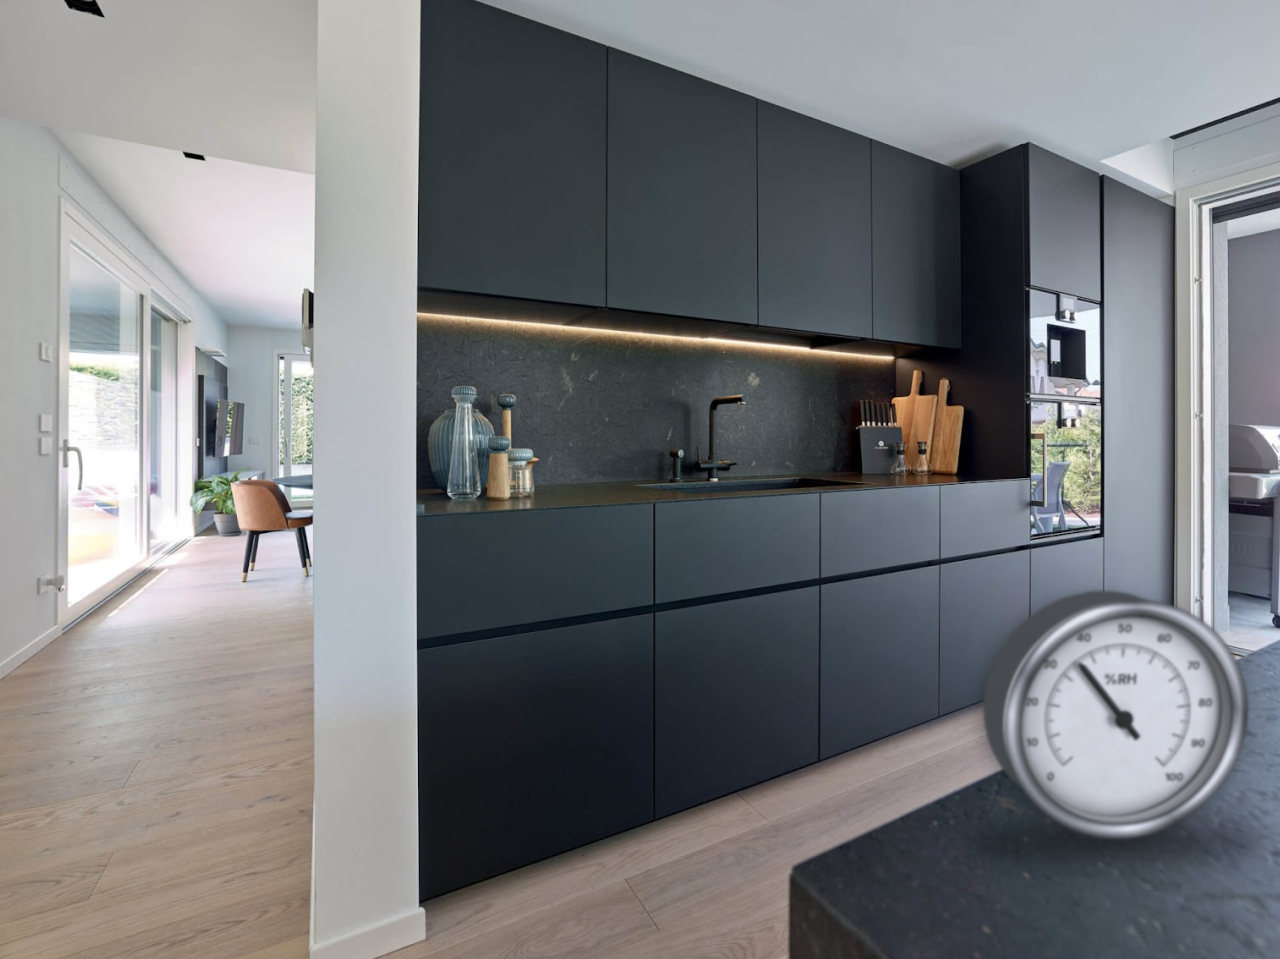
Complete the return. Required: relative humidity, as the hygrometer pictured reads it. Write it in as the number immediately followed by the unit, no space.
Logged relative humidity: 35%
